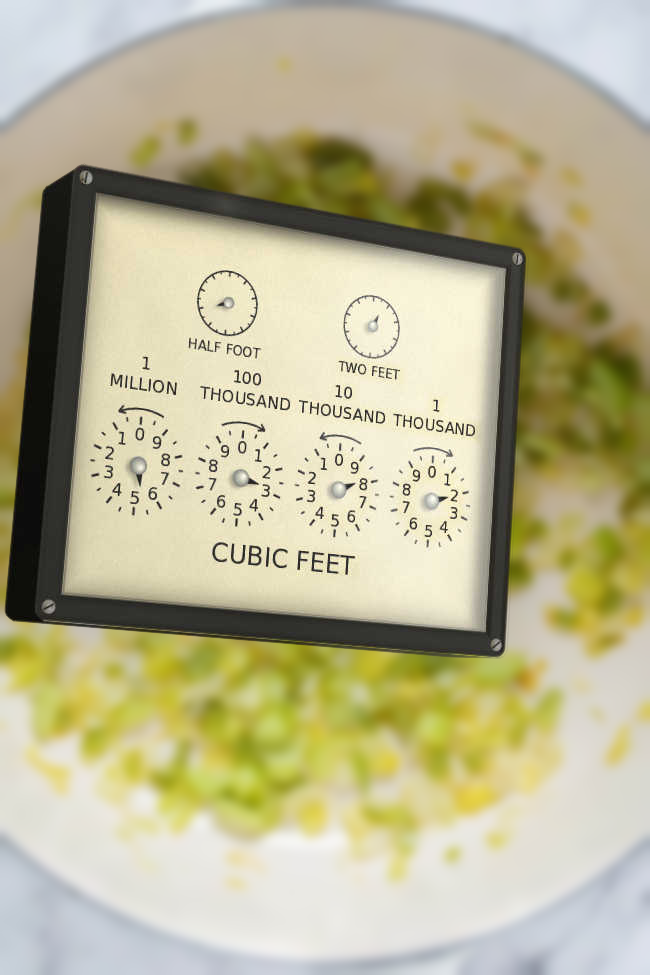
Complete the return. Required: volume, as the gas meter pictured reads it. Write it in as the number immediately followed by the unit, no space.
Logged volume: 528200ft³
